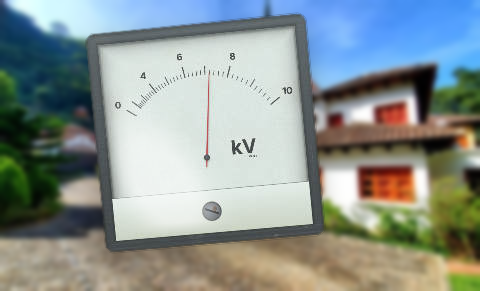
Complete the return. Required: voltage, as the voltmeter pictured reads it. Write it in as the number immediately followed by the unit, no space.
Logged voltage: 7.2kV
